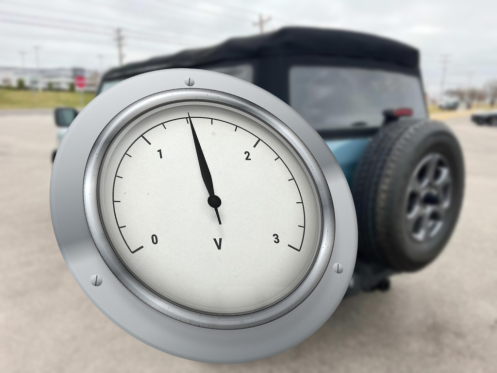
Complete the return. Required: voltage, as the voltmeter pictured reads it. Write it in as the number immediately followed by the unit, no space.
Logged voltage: 1.4V
